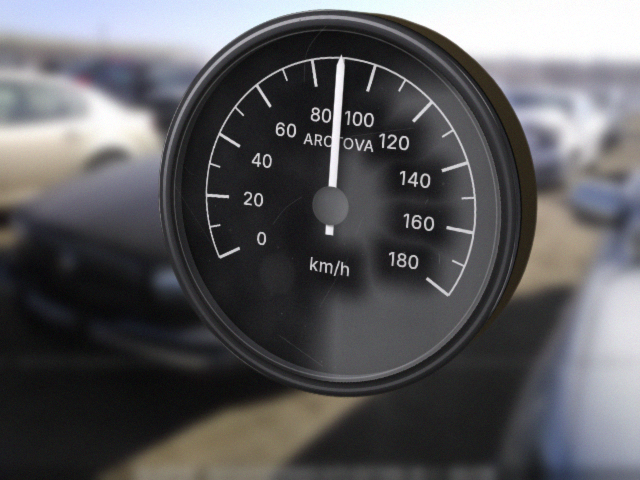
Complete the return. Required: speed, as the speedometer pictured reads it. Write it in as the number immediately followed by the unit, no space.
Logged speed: 90km/h
